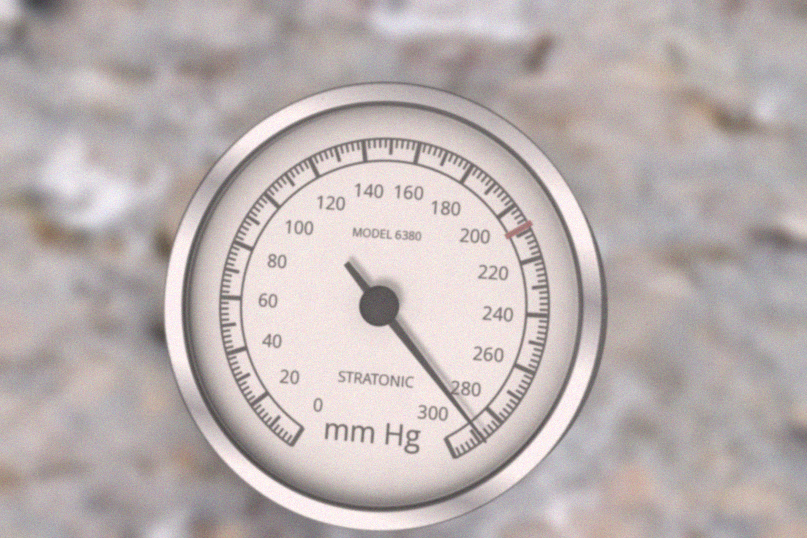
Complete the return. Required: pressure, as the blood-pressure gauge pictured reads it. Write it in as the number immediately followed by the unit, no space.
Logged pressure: 288mmHg
